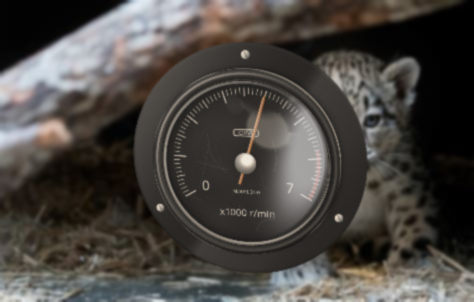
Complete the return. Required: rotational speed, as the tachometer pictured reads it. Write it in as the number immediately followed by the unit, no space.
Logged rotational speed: 4000rpm
